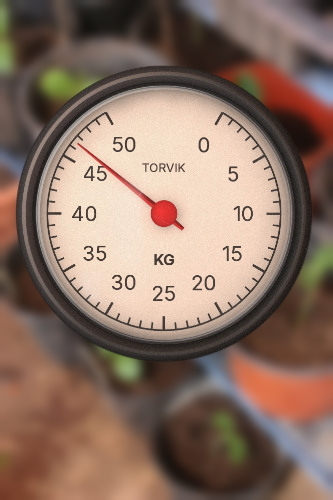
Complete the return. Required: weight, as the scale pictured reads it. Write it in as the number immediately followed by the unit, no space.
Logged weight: 46.5kg
